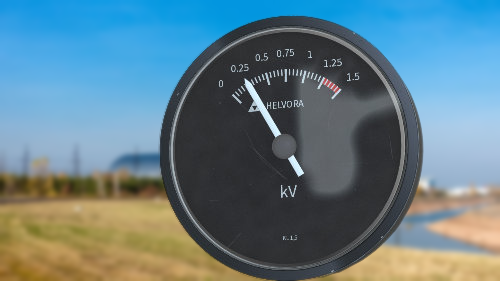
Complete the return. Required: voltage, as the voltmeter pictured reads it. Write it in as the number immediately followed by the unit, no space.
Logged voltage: 0.25kV
